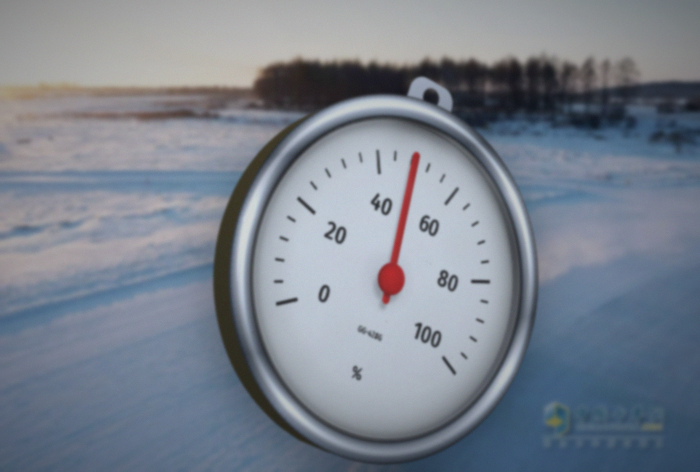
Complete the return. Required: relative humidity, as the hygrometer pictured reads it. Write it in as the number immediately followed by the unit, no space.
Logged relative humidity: 48%
